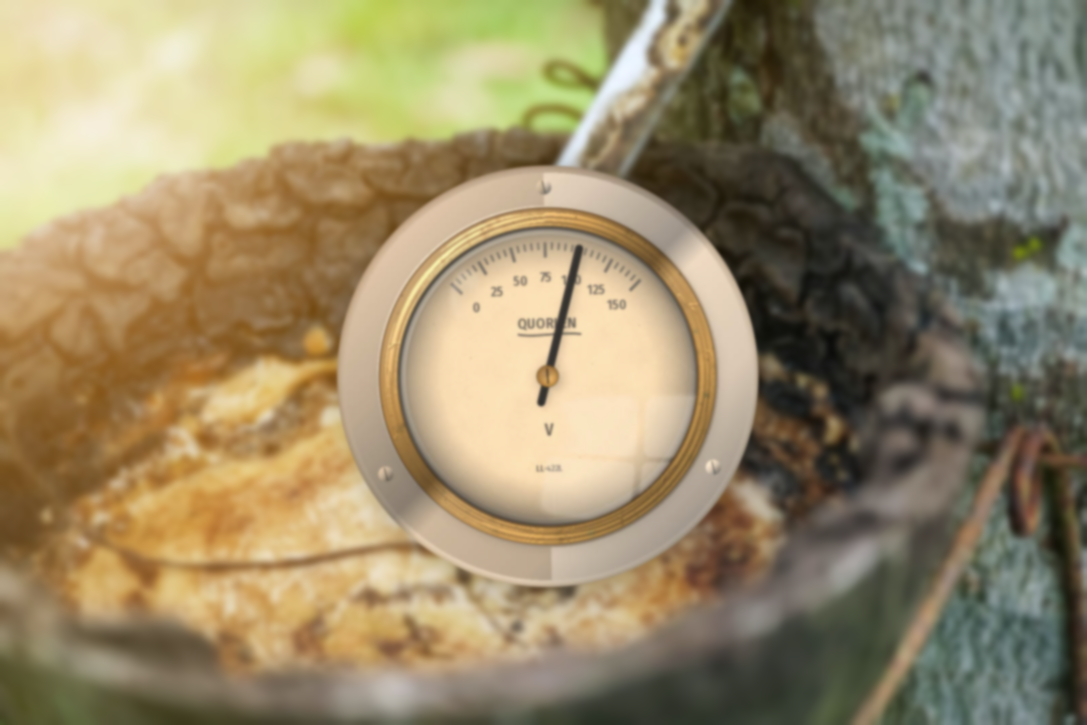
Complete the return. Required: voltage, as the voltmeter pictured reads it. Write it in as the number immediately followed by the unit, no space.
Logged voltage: 100V
